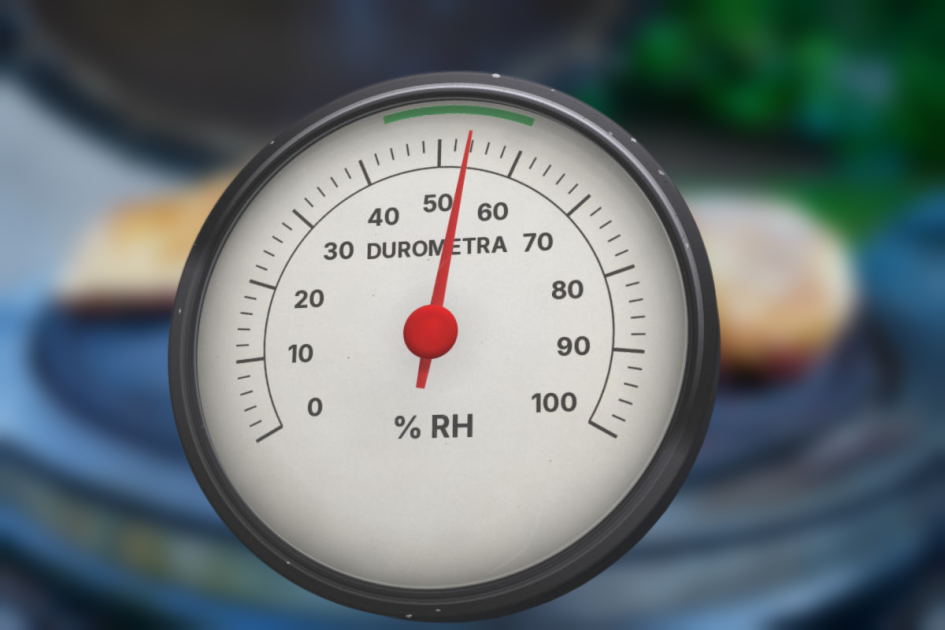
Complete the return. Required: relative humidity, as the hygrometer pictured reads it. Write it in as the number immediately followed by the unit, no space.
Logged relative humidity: 54%
